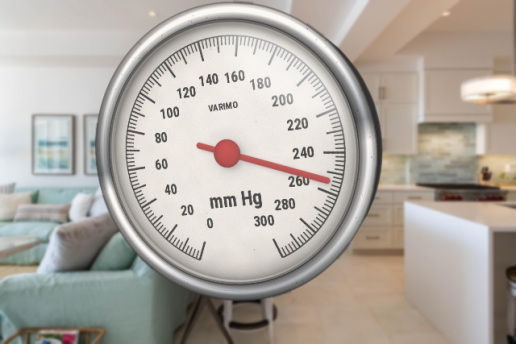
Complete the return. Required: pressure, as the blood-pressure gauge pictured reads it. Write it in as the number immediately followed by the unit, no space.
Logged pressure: 254mmHg
